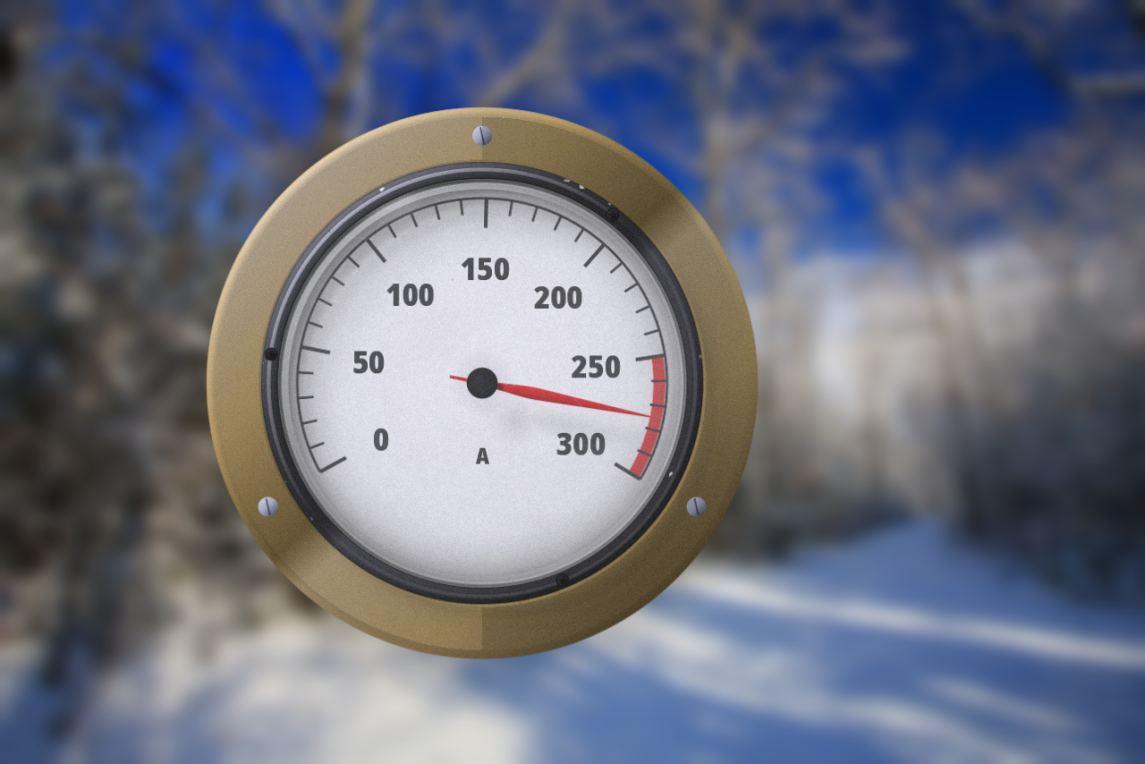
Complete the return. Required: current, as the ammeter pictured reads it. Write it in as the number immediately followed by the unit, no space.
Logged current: 275A
